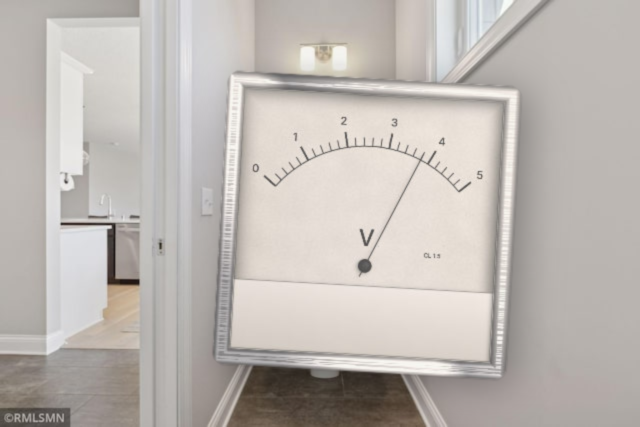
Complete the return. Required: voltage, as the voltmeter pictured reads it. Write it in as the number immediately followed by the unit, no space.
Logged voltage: 3.8V
